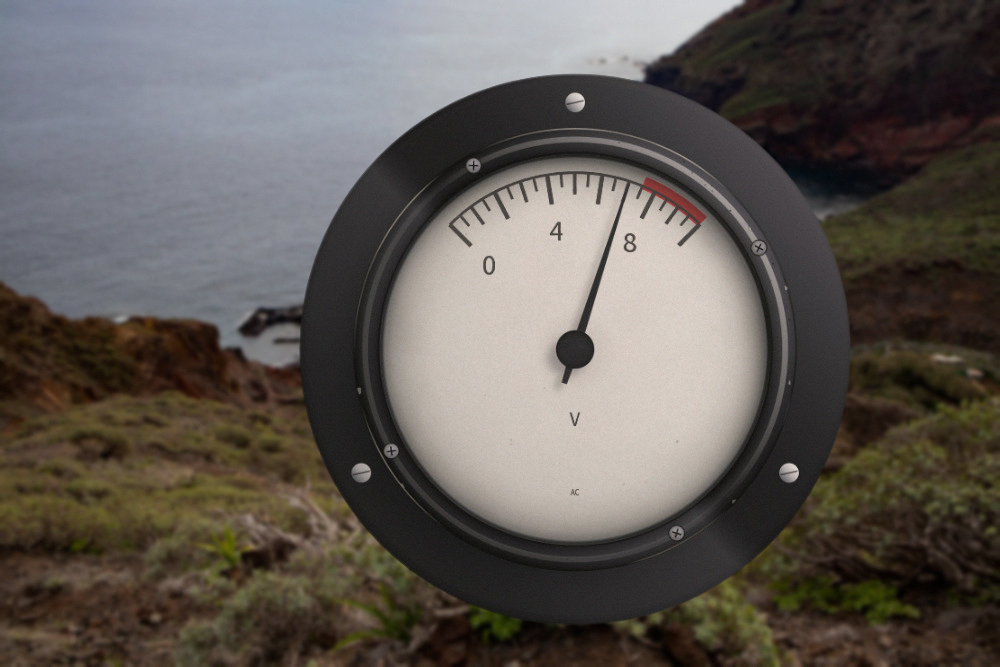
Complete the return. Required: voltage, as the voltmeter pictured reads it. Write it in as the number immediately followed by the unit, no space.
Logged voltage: 7V
